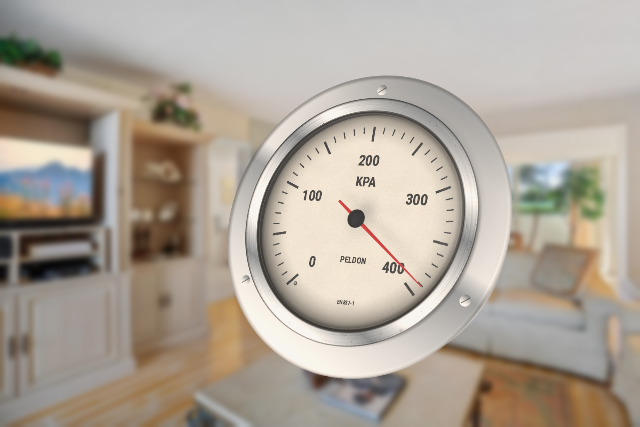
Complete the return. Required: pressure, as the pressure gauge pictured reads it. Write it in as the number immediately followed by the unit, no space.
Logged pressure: 390kPa
